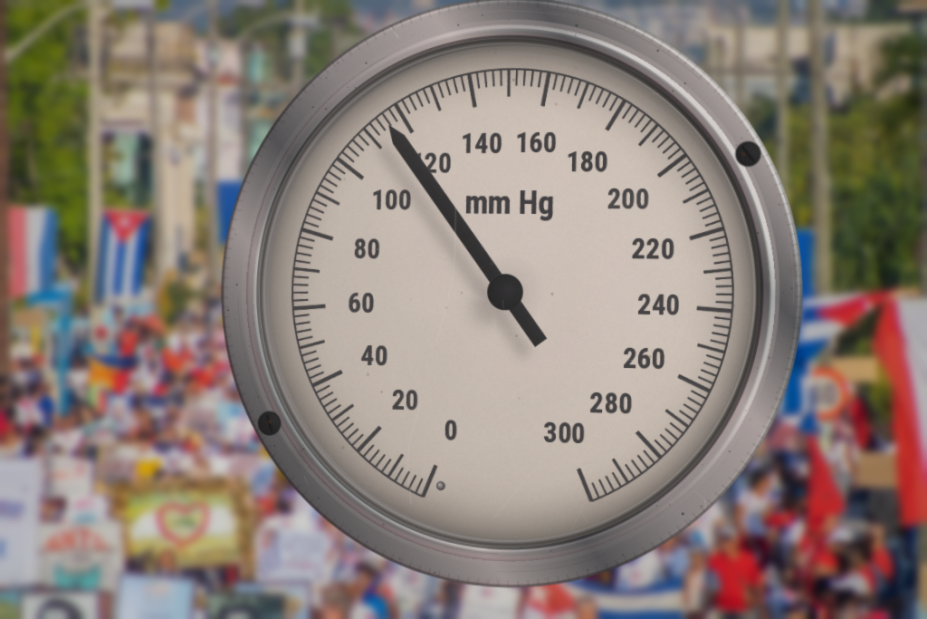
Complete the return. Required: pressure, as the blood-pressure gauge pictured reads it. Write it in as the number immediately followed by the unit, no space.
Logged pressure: 116mmHg
